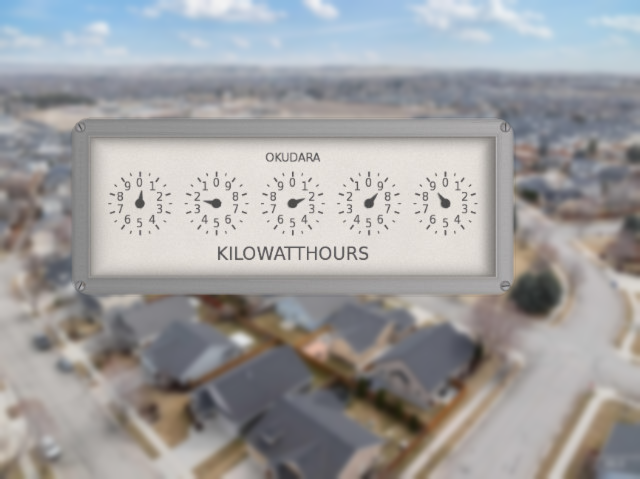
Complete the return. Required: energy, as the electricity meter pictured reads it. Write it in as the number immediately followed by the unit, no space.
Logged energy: 2189kWh
